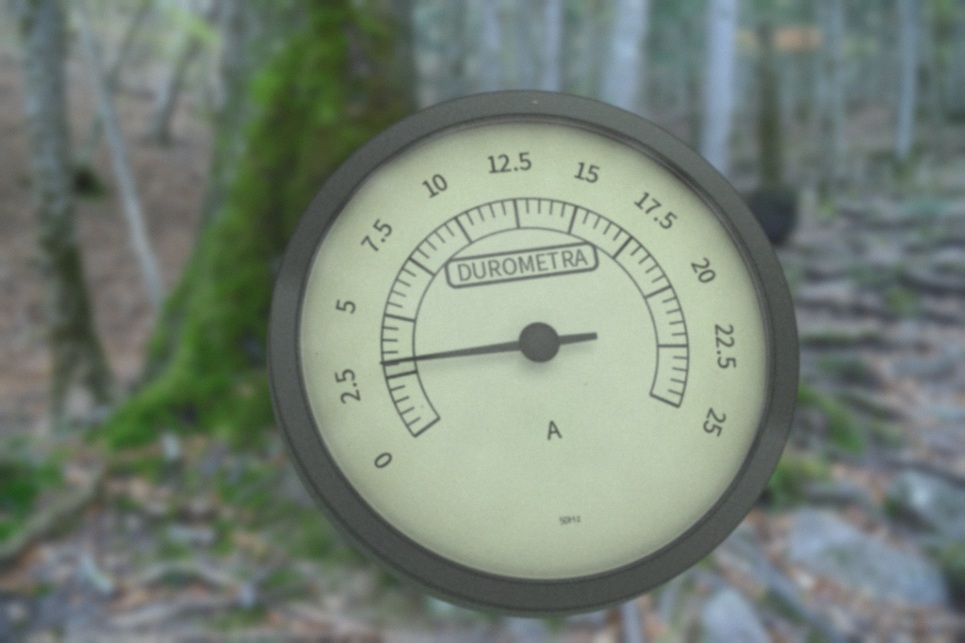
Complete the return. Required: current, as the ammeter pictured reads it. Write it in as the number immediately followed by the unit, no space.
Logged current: 3A
